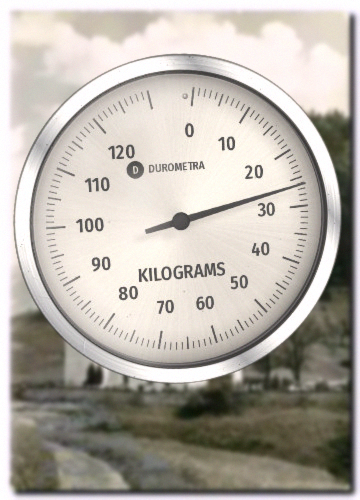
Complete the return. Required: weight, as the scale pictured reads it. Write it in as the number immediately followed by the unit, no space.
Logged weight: 26kg
